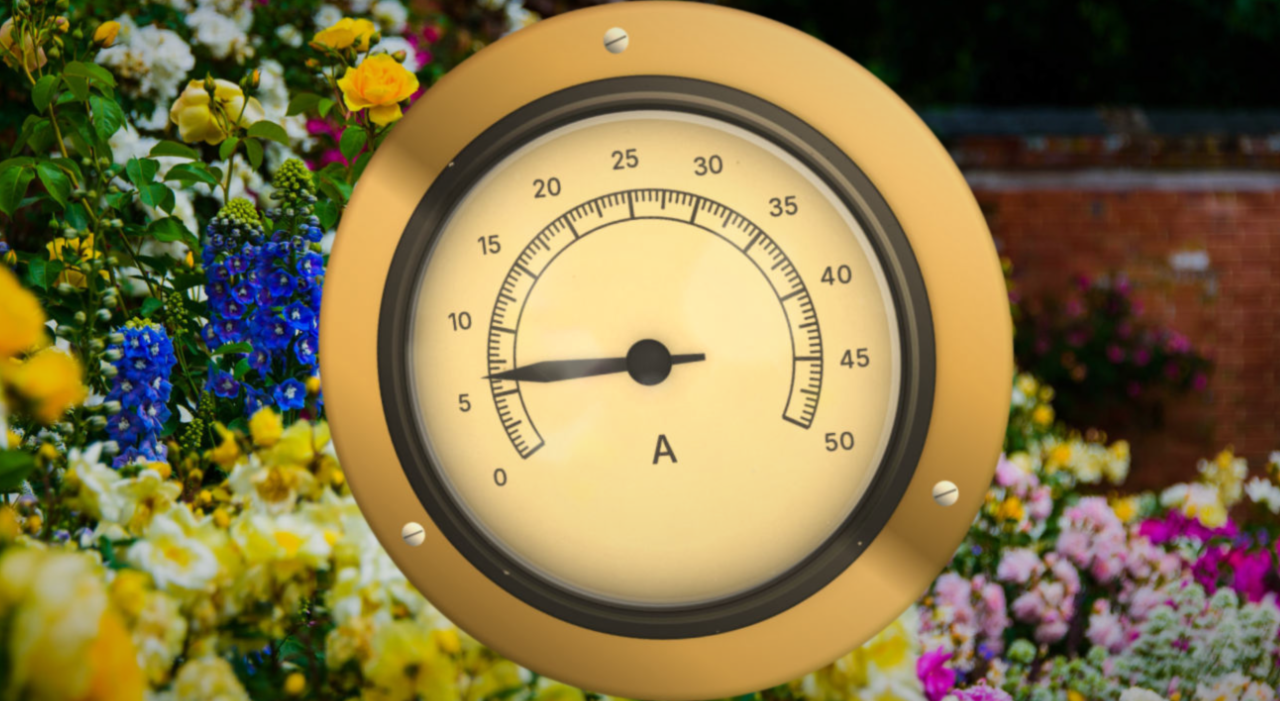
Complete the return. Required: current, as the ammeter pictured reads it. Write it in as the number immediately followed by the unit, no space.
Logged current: 6.5A
